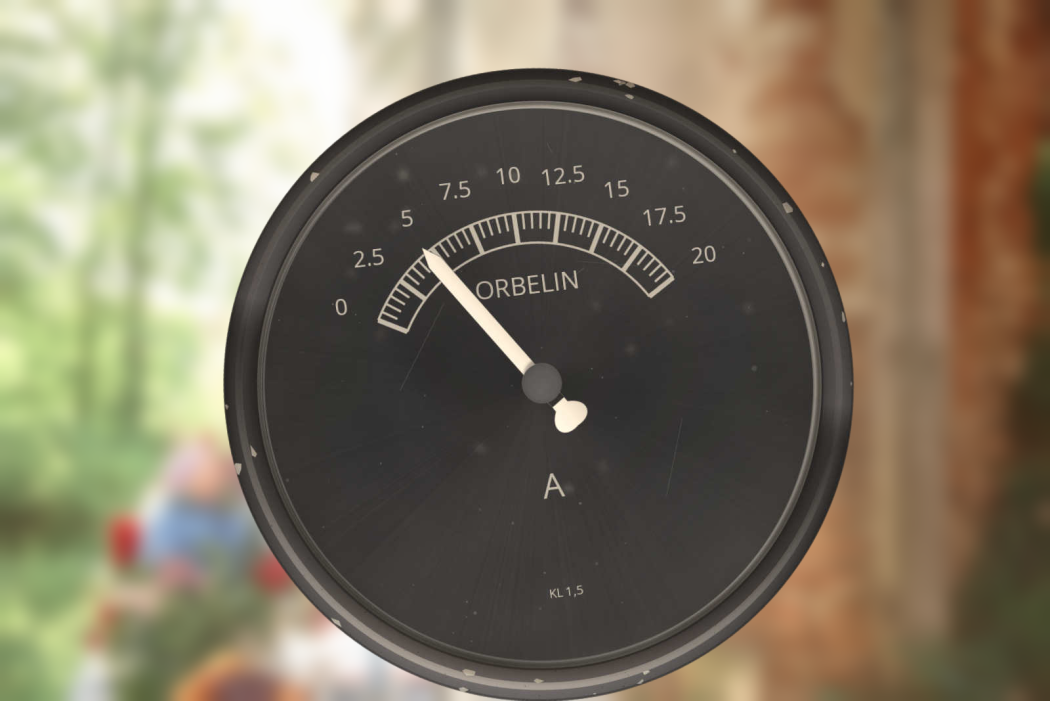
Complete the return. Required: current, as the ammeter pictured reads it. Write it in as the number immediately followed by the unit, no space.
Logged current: 4.5A
